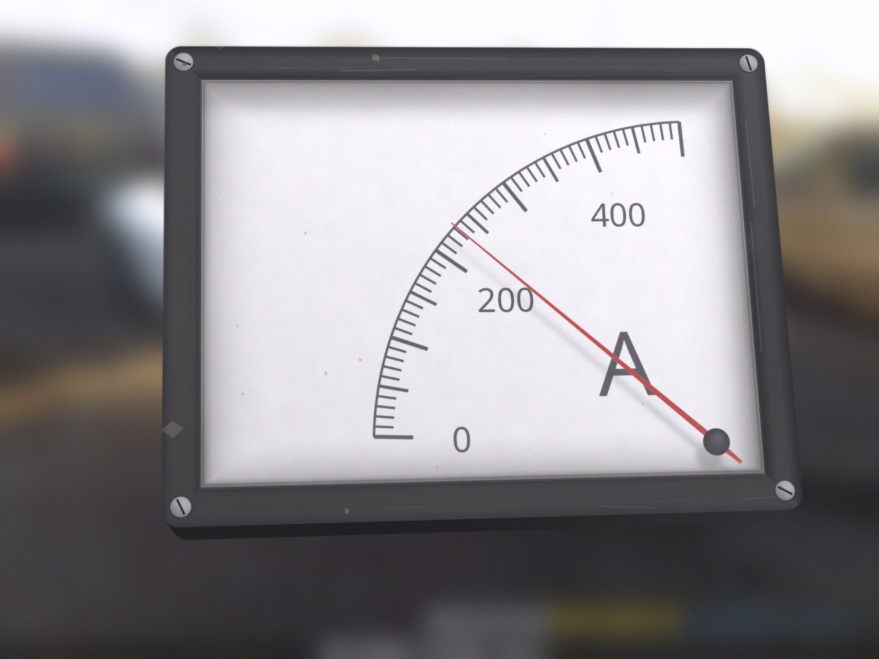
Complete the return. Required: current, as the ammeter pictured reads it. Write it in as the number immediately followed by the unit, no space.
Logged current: 230A
